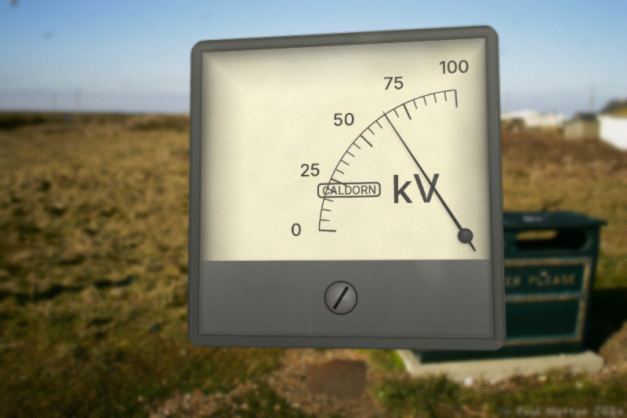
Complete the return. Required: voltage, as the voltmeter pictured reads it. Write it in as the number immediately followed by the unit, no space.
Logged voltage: 65kV
